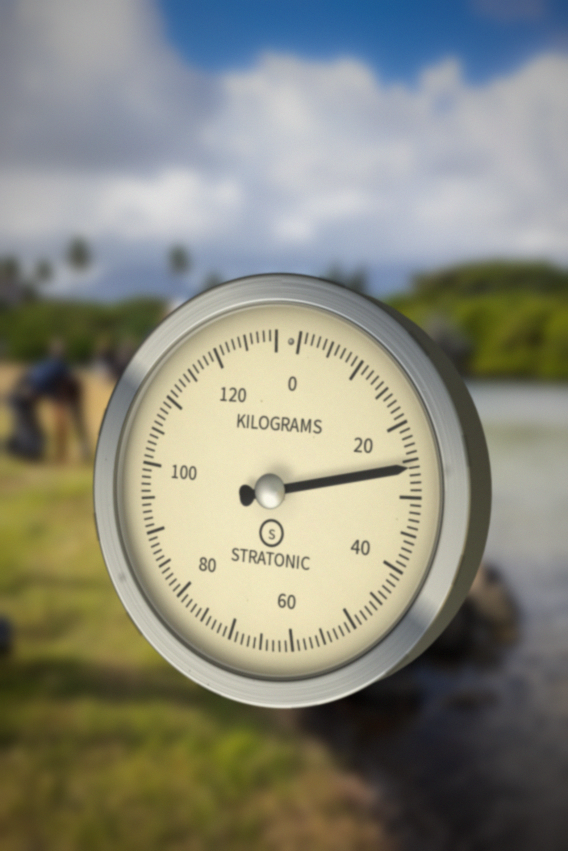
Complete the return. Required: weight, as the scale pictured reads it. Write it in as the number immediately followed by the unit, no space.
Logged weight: 26kg
